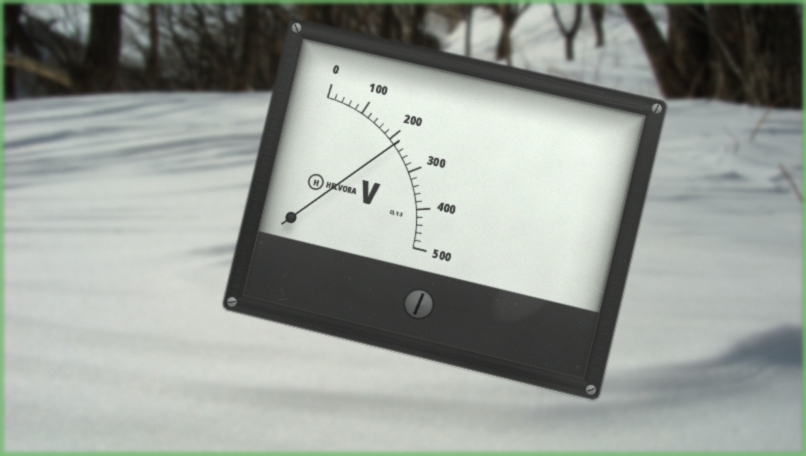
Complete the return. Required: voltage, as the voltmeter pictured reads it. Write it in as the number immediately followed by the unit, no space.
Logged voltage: 220V
